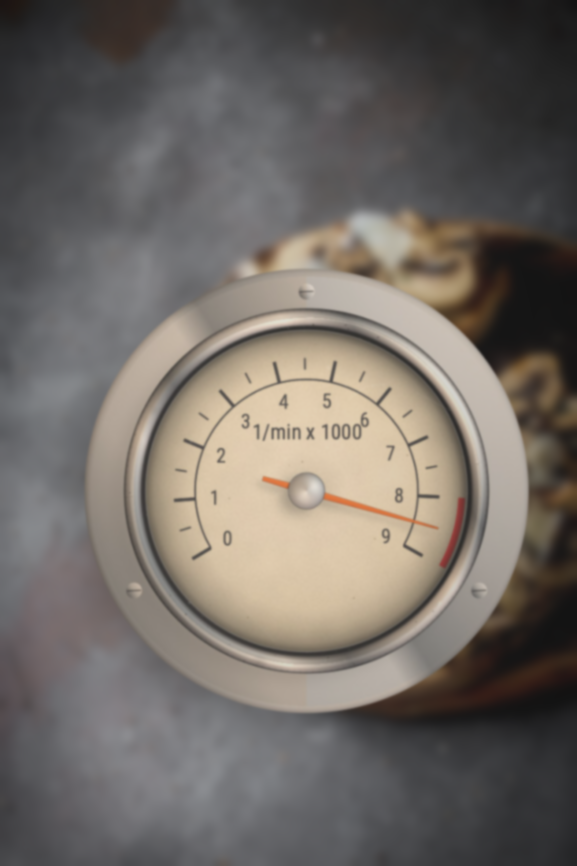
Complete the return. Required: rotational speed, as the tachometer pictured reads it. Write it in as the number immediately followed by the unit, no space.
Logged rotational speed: 8500rpm
